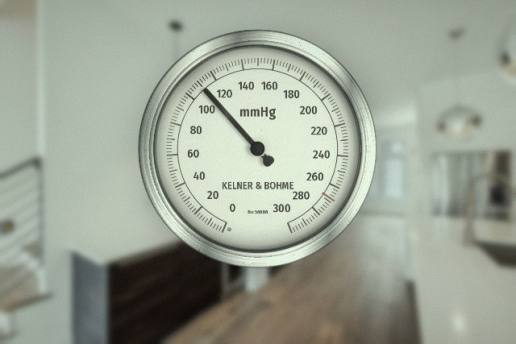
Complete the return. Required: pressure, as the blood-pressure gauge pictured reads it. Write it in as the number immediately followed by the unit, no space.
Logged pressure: 110mmHg
